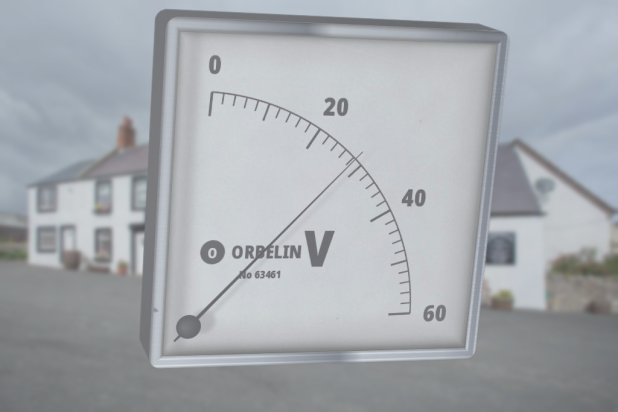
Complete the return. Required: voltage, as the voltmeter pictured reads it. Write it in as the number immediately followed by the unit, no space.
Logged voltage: 28V
